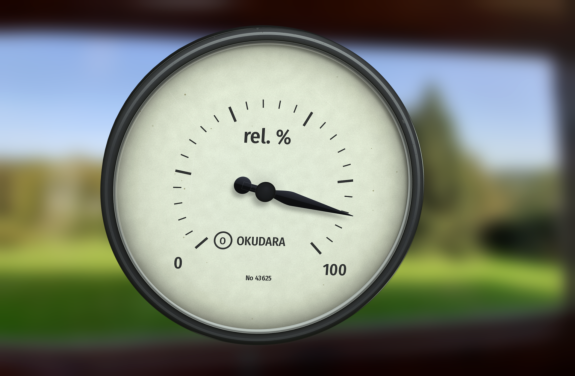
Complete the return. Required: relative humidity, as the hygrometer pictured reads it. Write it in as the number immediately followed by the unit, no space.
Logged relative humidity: 88%
